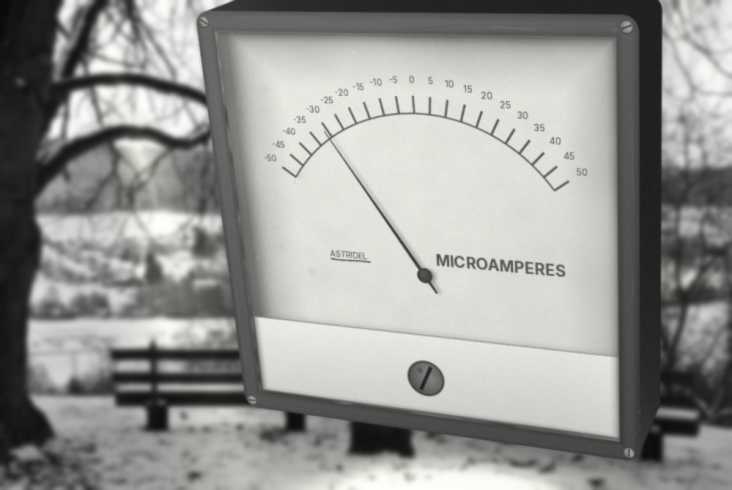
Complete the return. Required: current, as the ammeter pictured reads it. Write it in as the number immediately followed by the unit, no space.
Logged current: -30µA
